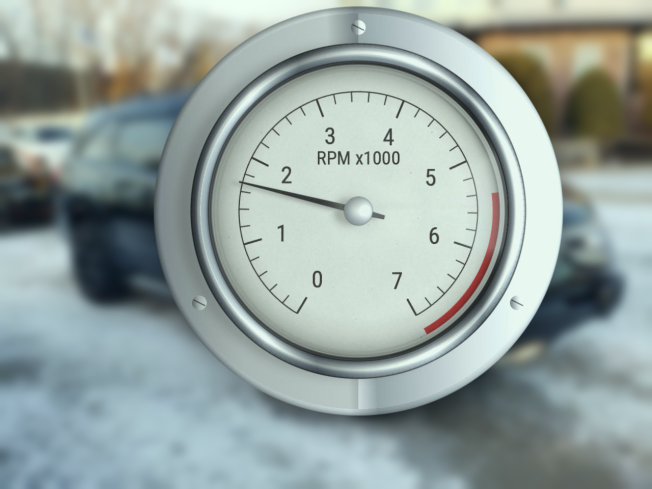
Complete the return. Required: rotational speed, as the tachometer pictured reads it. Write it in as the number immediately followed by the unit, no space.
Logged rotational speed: 1700rpm
